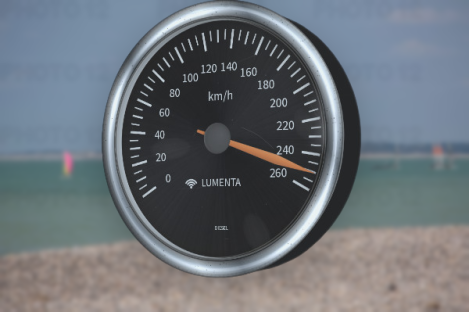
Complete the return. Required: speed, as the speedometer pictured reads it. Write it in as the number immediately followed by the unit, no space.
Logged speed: 250km/h
